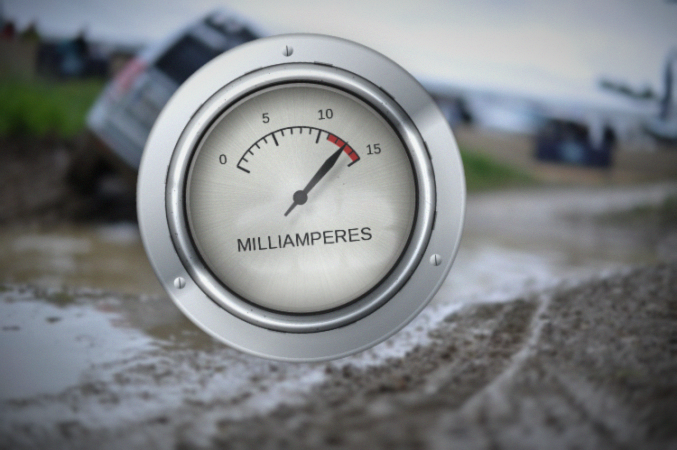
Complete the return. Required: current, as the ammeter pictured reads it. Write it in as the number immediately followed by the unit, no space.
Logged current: 13mA
